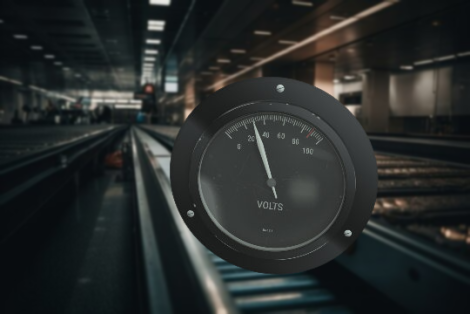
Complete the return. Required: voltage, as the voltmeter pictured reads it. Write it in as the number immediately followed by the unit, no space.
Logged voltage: 30V
